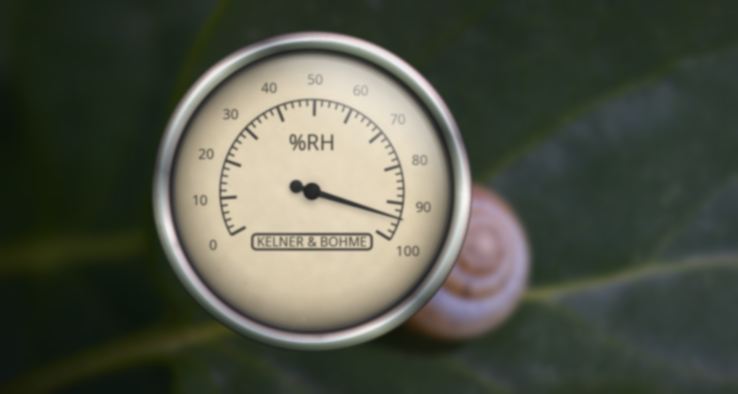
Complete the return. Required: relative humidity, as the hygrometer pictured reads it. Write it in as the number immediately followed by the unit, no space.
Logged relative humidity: 94%
